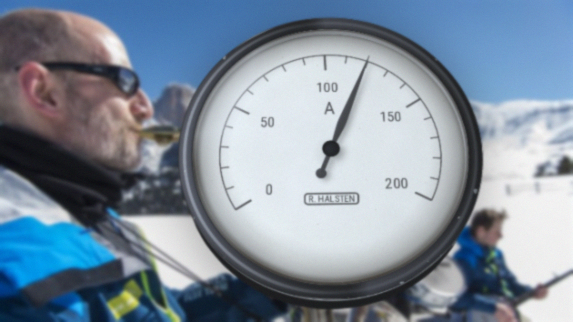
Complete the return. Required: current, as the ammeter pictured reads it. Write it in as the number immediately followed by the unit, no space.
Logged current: 120A
